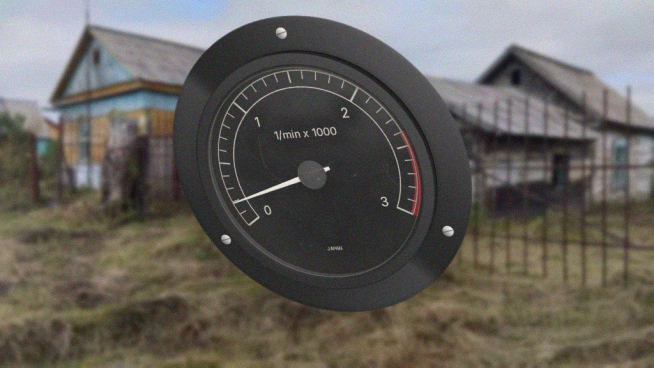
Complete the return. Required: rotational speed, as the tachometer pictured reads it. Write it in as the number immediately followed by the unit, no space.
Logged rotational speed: 200rpm
